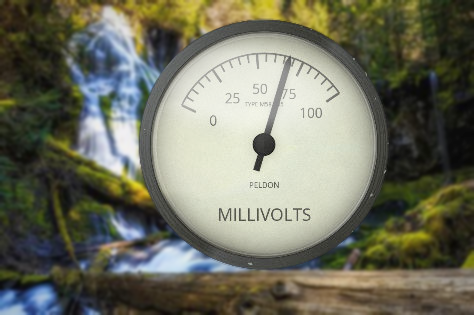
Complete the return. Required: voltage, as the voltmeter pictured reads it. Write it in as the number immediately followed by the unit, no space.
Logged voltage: 67.5mV
